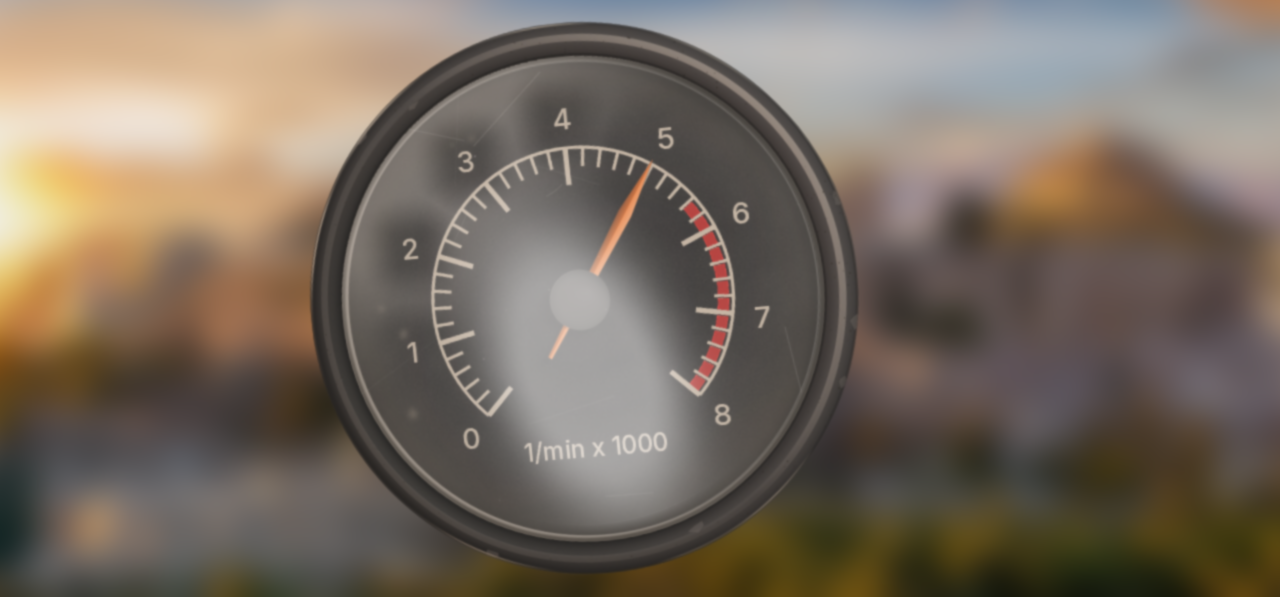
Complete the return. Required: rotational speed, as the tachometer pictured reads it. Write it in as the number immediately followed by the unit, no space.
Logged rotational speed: 5000rpm
